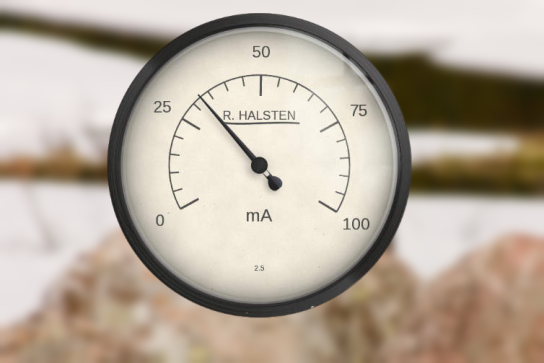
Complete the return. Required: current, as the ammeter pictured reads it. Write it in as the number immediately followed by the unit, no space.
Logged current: 32.5mA
